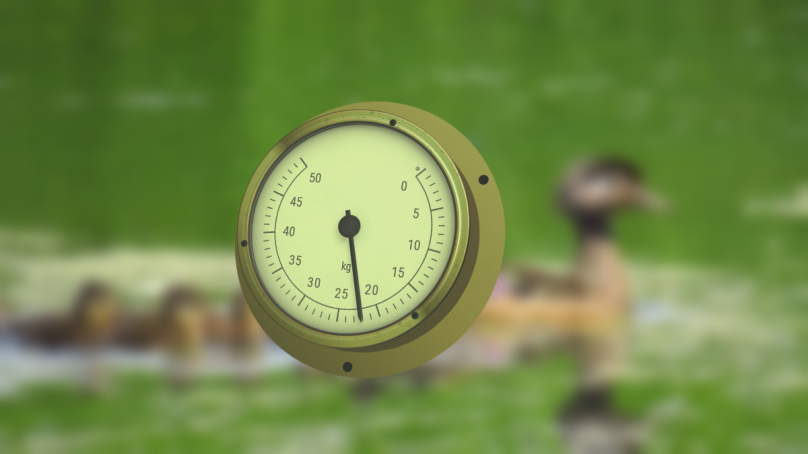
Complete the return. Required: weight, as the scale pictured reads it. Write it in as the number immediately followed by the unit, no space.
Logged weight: 22kg
